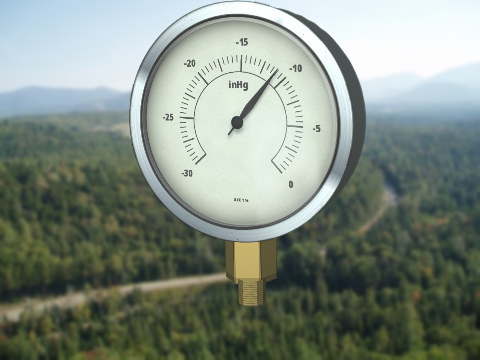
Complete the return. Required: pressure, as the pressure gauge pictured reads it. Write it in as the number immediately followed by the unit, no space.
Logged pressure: -11inHg
